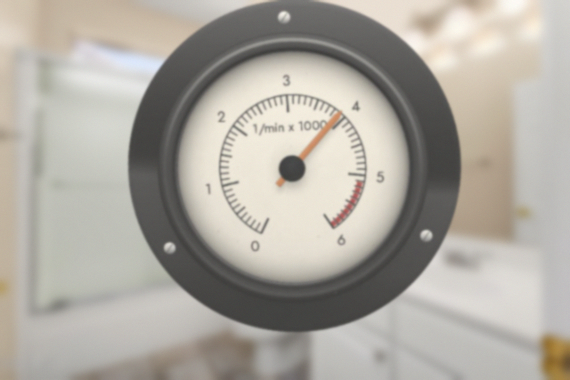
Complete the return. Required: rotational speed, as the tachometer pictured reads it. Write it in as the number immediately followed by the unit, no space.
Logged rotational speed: 3900rpm
